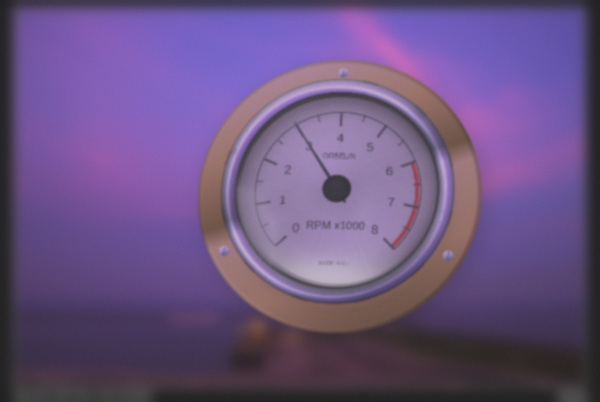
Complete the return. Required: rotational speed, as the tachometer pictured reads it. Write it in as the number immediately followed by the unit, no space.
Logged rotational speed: 3000rpm
